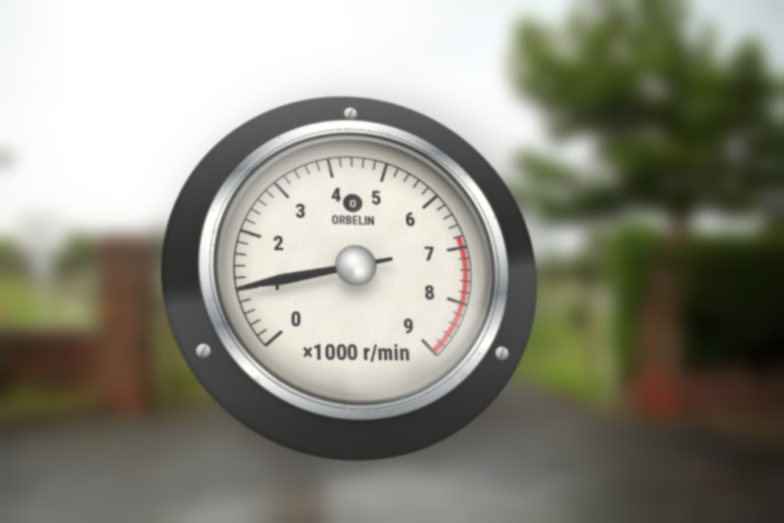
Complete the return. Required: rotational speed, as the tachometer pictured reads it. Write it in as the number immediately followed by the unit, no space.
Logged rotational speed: 1000rpm
